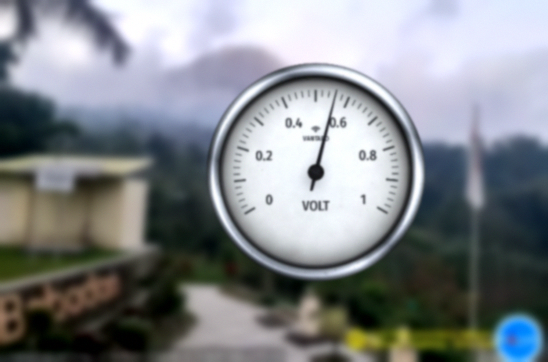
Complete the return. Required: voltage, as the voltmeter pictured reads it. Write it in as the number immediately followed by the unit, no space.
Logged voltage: 0.56V
